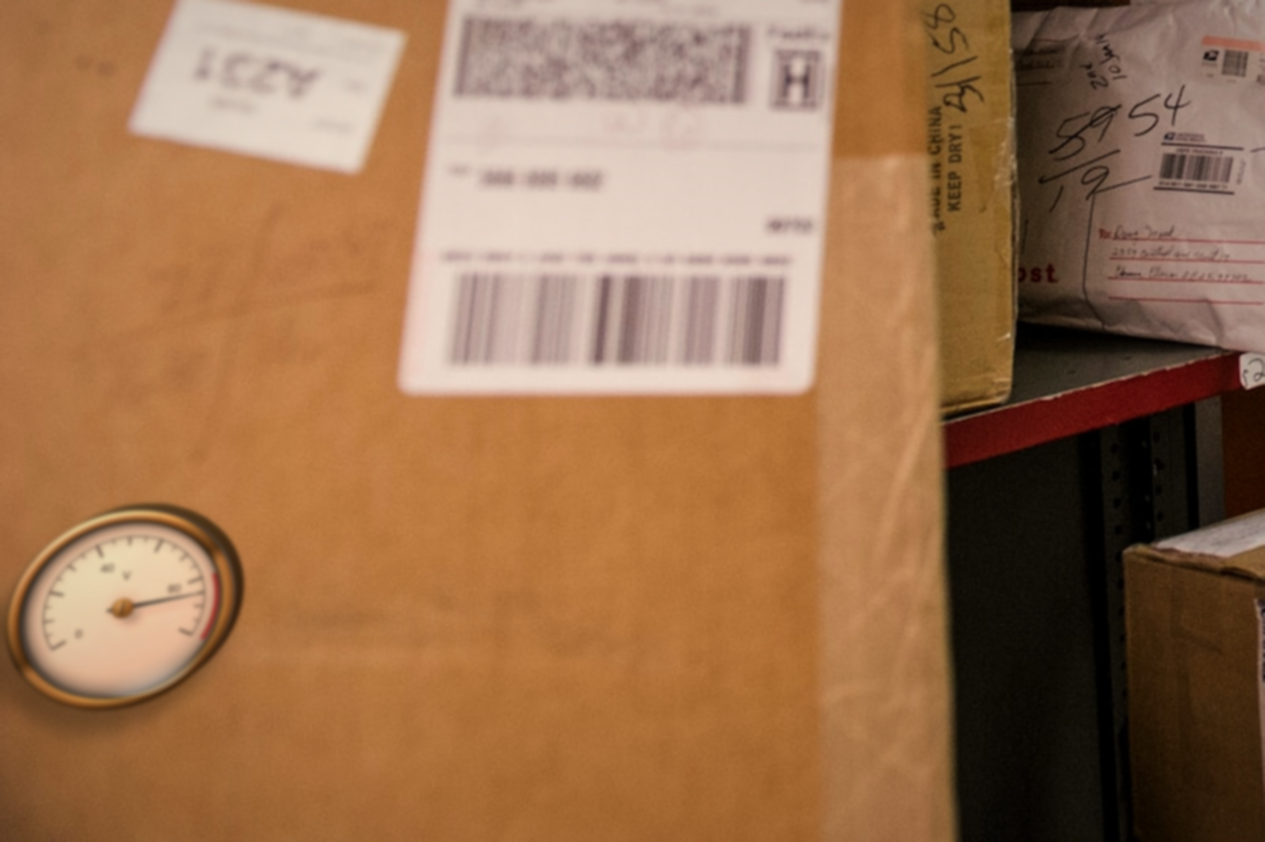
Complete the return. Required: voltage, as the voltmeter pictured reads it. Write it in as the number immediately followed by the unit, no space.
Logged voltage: 85V
